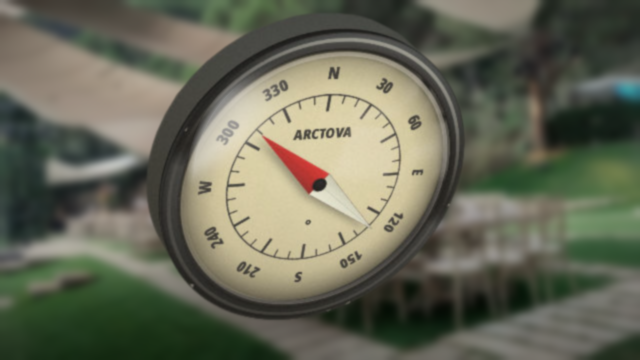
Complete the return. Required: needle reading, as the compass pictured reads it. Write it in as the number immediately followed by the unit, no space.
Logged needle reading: 310°
